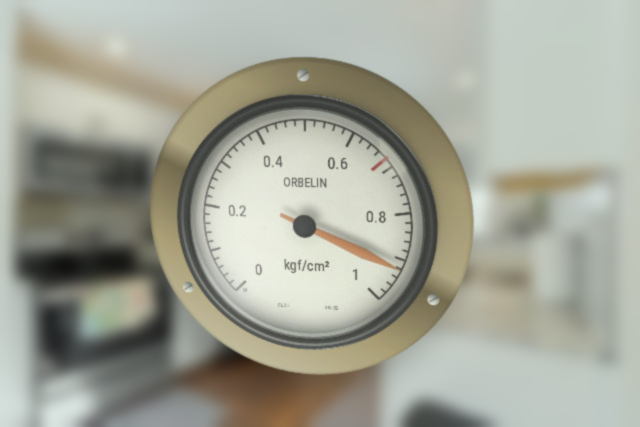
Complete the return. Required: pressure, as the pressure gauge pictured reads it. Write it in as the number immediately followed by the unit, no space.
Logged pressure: 0.92kg/cm²
